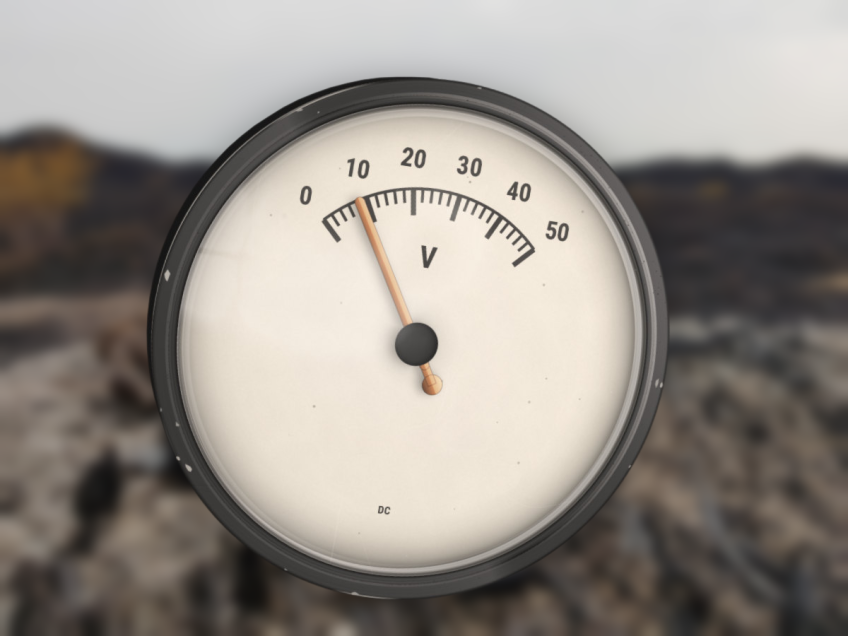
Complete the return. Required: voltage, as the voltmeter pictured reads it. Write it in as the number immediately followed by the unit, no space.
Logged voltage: 8V
